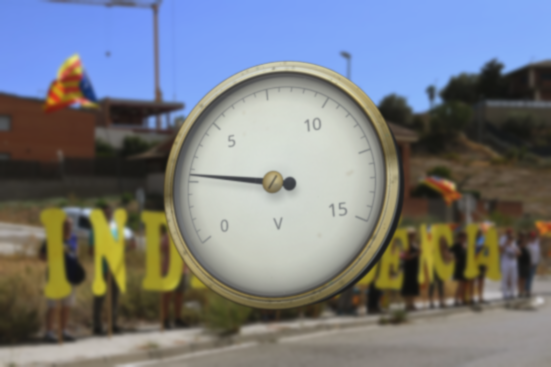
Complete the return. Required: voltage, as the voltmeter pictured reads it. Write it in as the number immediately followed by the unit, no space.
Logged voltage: 2.75V
